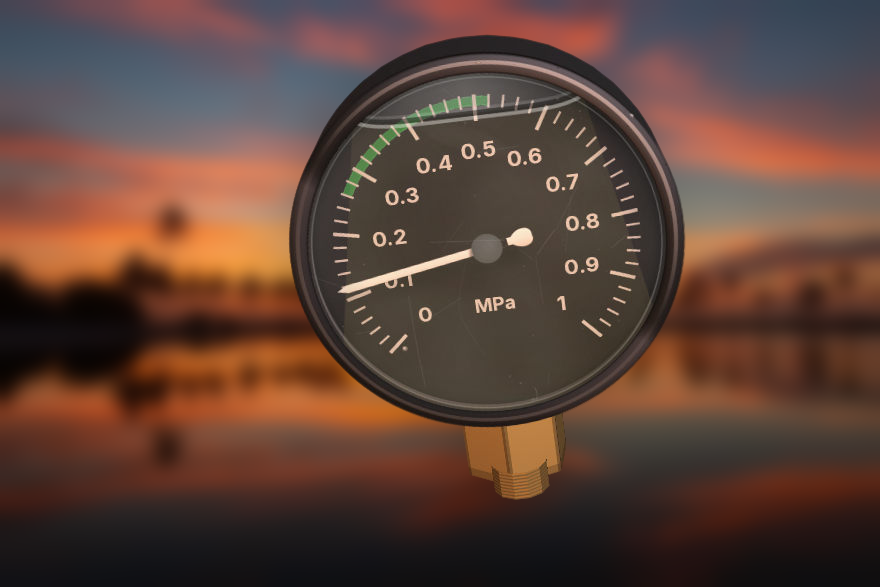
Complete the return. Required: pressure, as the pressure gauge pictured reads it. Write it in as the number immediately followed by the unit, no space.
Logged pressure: 0.12MPa
